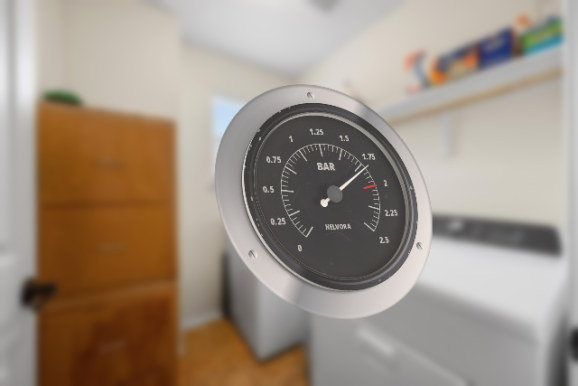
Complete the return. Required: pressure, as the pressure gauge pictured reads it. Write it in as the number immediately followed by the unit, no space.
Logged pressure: 1.8bar
